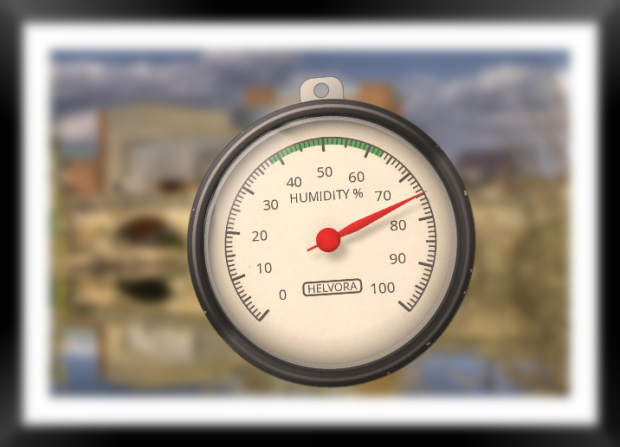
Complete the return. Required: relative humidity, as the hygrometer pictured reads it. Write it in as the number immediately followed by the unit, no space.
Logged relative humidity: 75%
